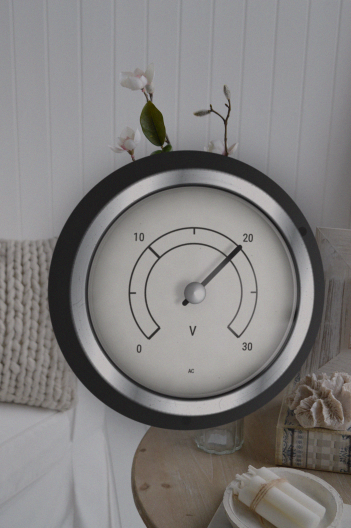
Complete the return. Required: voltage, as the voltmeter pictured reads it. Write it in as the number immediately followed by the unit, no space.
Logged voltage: 20V
